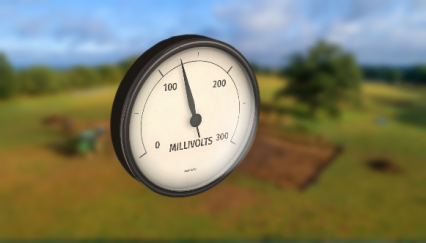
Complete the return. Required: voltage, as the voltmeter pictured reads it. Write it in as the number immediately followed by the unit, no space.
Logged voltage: 125mV
